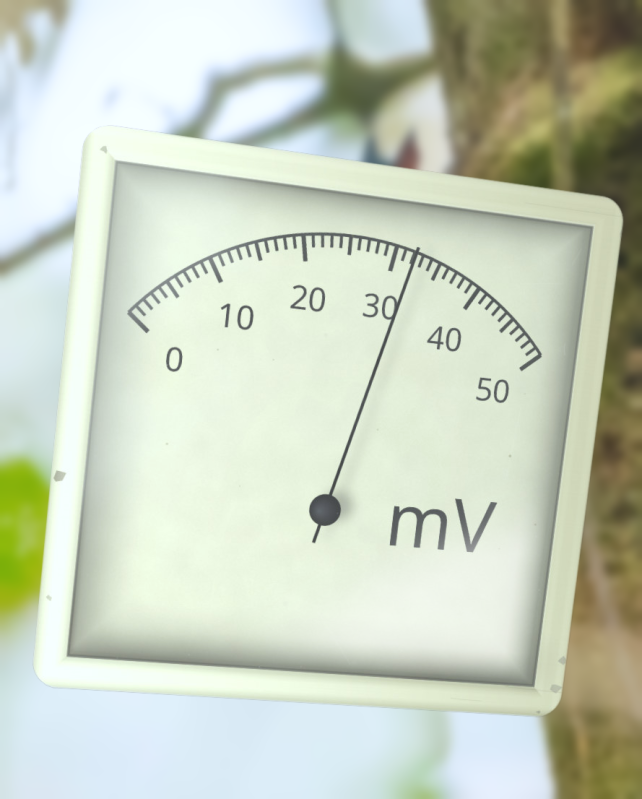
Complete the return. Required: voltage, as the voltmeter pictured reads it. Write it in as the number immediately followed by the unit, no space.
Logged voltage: 32mV
